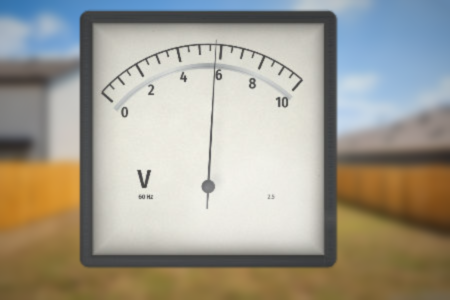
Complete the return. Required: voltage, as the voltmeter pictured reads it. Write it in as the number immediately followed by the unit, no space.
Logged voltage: 5.75V
